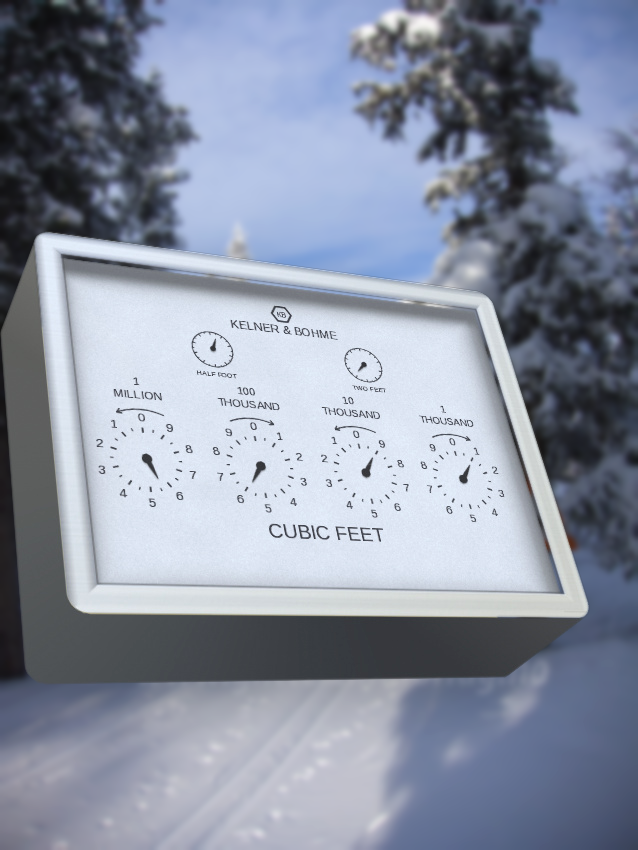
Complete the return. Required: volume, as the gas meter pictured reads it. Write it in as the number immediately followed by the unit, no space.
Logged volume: 559100ft³
